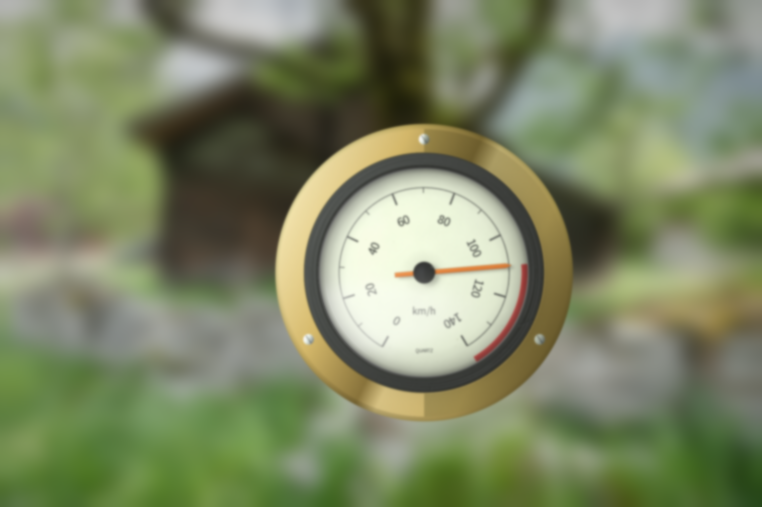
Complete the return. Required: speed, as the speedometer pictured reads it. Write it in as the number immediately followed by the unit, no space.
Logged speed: 110km/h
